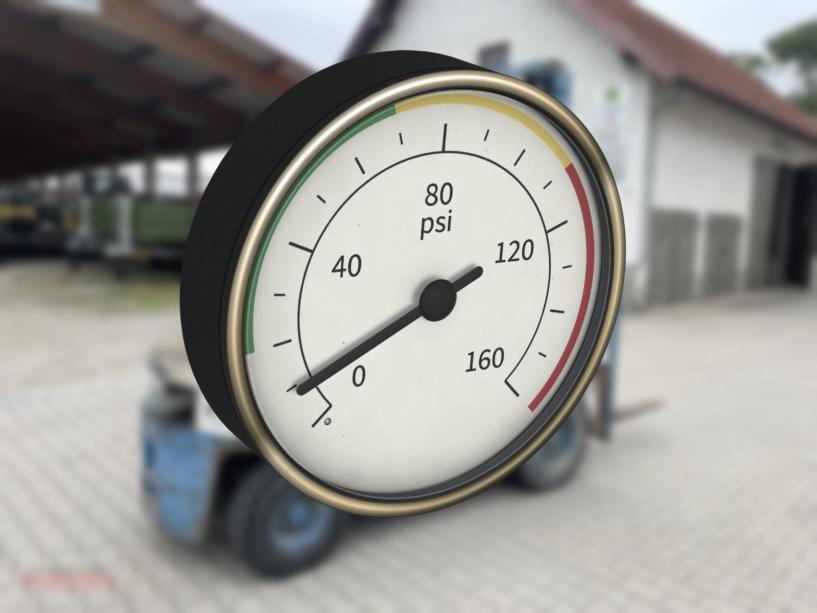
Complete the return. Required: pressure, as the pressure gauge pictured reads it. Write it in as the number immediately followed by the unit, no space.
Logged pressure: 10psi
